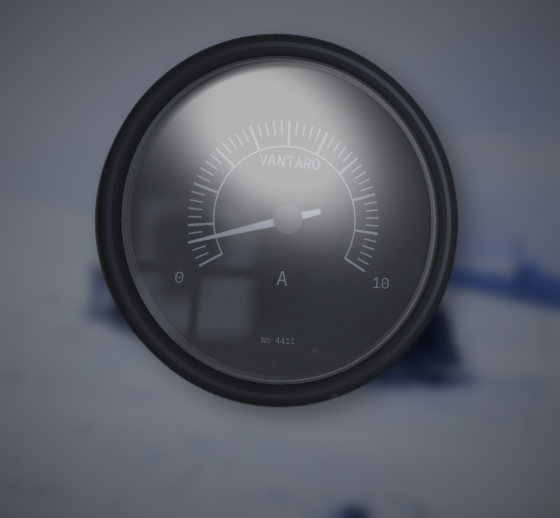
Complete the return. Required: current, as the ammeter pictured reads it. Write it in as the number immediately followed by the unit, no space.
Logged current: 0.6A
